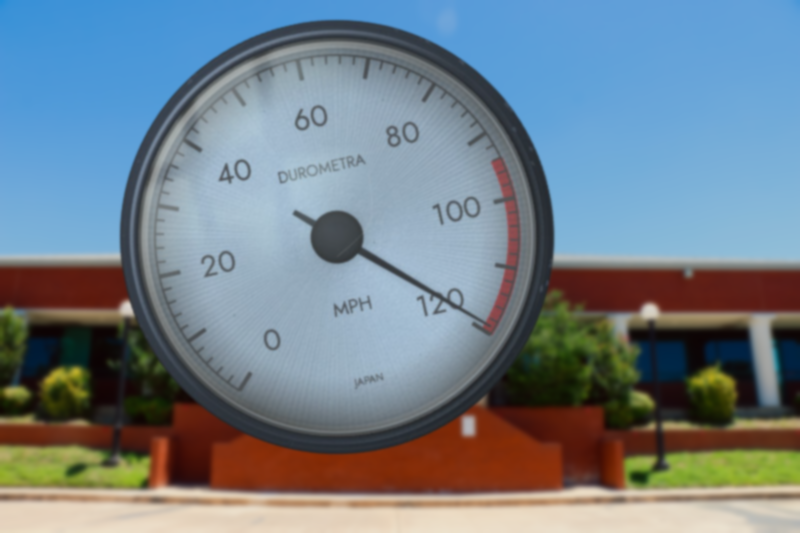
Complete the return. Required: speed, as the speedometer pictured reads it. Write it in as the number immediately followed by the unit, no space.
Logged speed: 119mph
